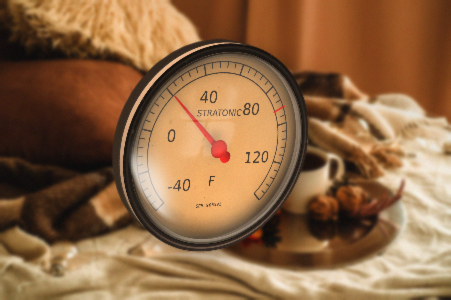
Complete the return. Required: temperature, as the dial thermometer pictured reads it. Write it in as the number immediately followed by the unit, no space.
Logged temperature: 20°F
